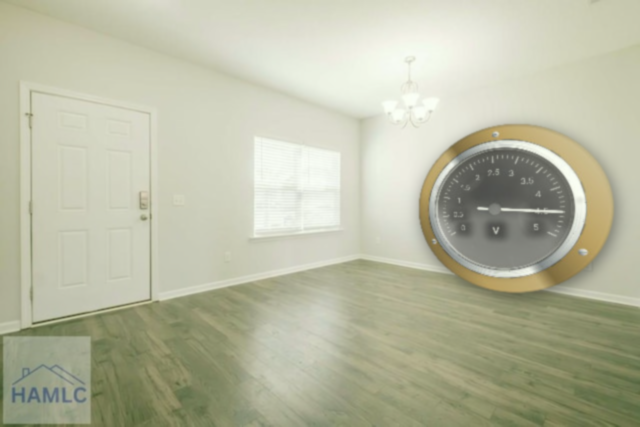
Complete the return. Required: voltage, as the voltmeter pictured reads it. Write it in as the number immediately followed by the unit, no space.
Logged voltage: 4.5V
